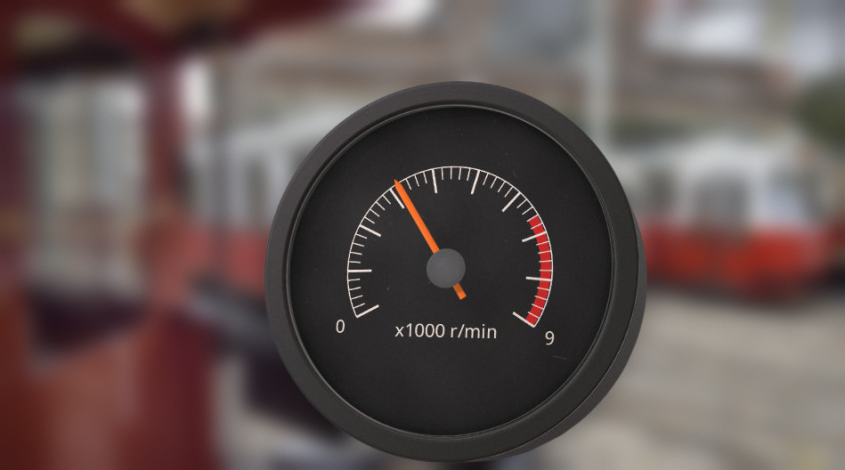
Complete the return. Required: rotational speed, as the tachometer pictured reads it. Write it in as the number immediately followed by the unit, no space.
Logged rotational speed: 3200rpm
